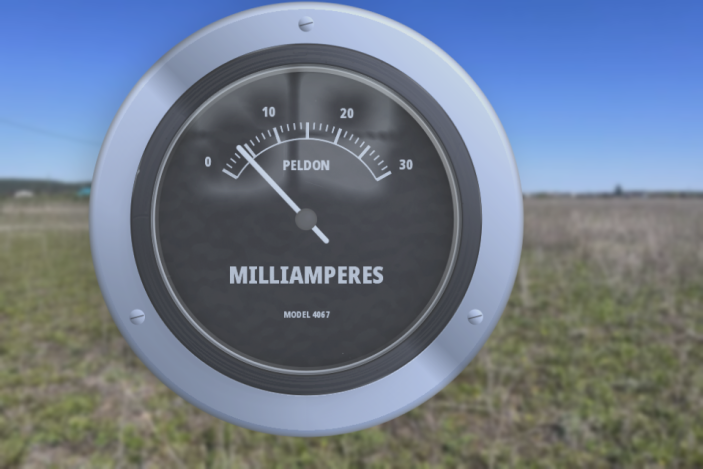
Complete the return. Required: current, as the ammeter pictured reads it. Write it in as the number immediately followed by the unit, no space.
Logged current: 4mA
